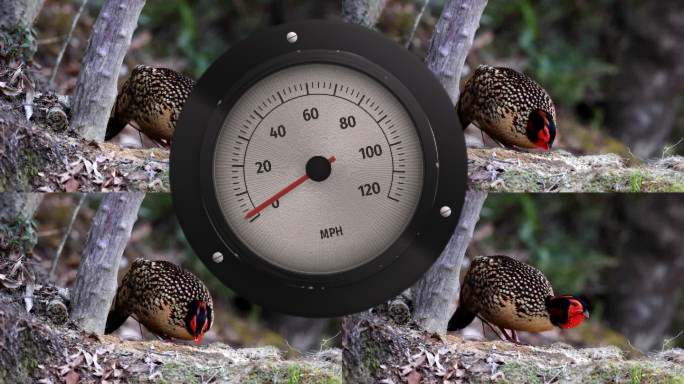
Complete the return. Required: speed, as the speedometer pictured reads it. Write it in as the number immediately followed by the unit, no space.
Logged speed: 2mph
